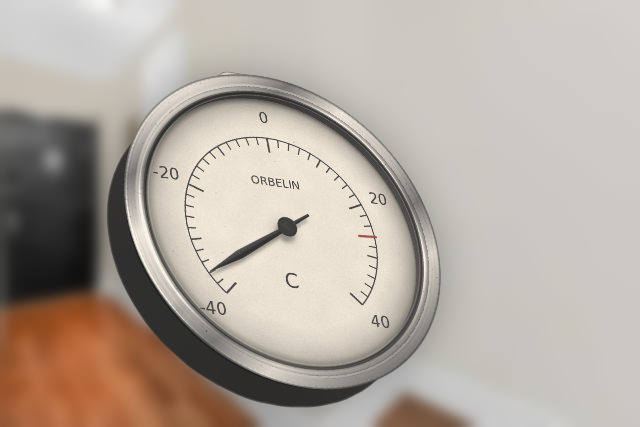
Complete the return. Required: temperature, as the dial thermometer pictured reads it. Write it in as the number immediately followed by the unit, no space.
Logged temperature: -36°C
